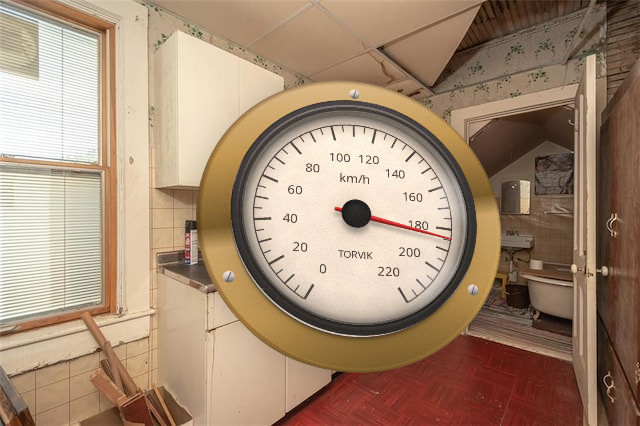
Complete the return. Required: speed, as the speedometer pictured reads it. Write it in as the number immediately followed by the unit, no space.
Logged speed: 185km/h
